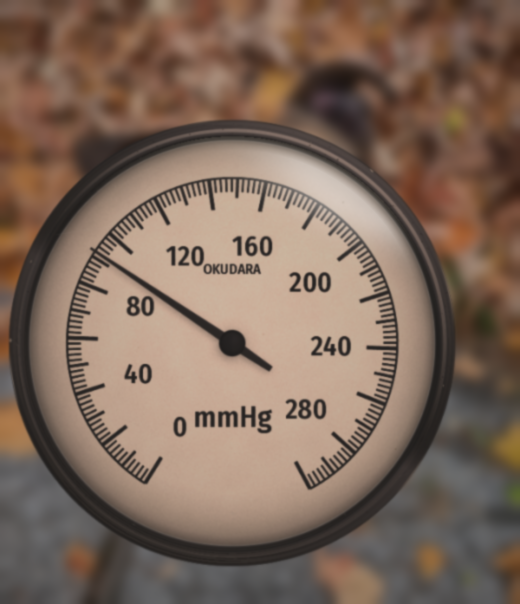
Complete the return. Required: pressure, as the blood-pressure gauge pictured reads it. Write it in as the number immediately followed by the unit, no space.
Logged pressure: 92mmHg
